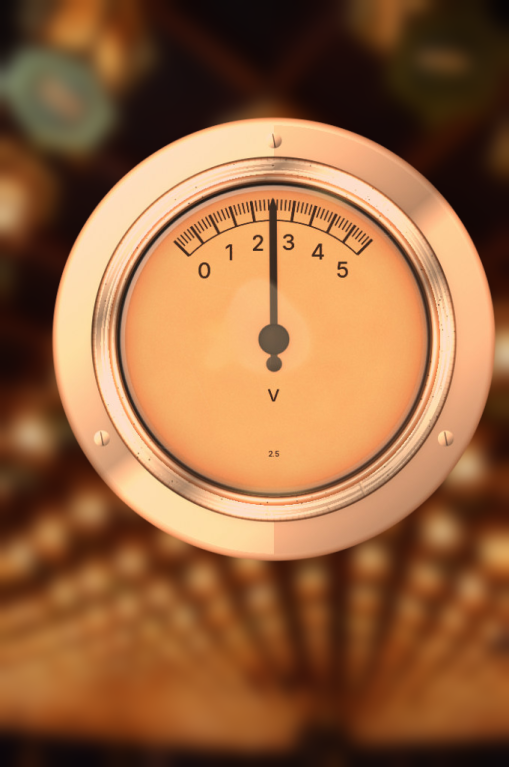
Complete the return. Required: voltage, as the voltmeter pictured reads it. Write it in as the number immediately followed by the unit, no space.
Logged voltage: 2.5V
